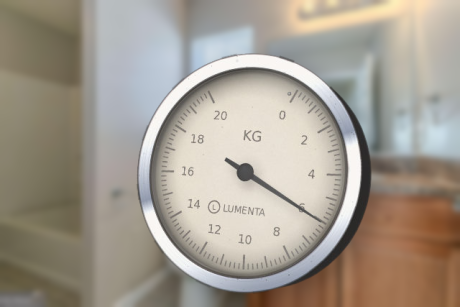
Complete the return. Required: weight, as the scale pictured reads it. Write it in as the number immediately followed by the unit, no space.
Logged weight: 6kg
